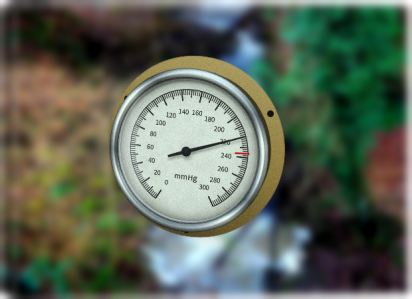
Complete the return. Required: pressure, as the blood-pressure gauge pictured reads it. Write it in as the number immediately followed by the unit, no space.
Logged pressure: 220mmHg
